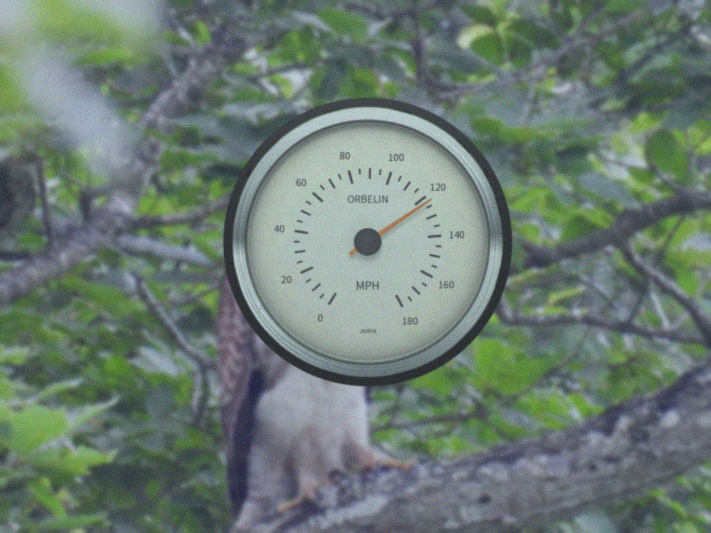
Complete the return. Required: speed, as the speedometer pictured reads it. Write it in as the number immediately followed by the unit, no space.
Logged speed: 122.5mph
